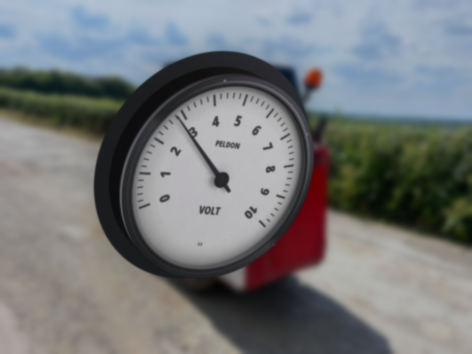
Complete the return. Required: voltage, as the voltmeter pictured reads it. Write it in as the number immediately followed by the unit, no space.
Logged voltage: 2.8V
